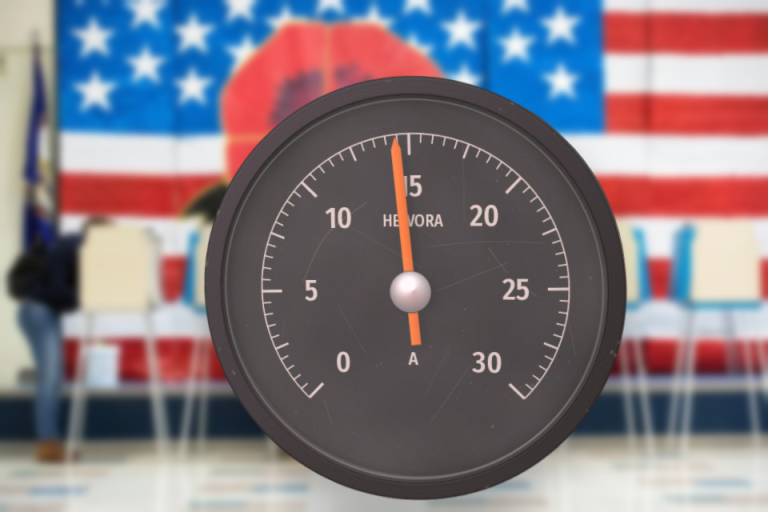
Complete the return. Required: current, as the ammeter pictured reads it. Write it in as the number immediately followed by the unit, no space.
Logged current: 14.5A
